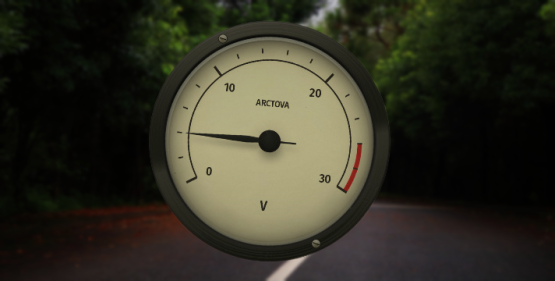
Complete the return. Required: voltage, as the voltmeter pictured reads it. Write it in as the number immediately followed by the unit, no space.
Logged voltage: 4V
